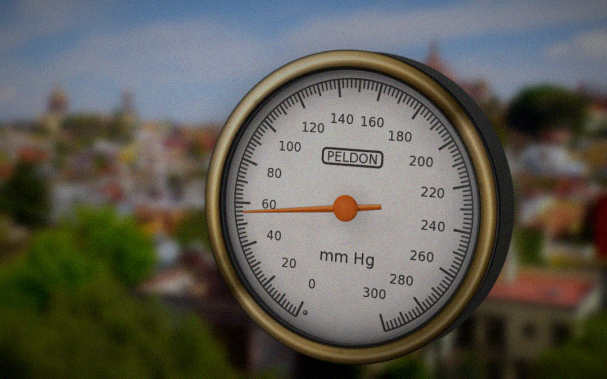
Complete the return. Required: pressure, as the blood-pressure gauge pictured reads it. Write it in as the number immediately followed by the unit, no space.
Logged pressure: 56mmHg
